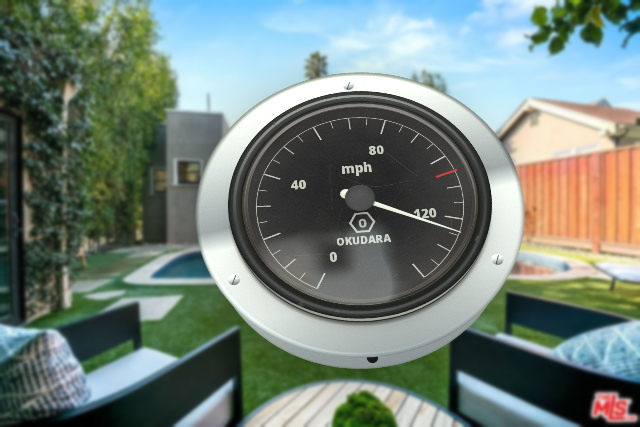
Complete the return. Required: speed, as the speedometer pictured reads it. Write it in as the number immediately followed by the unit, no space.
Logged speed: 125mph
